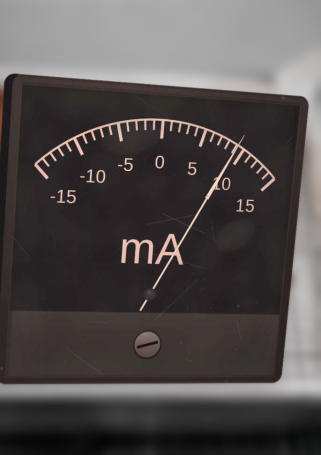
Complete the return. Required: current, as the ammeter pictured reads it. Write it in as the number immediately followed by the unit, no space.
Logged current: 9mA
